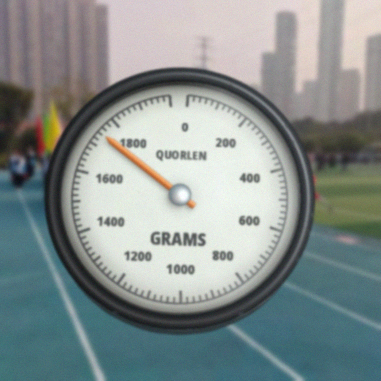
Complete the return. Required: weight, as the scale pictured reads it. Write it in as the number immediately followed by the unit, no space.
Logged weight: 1740g
